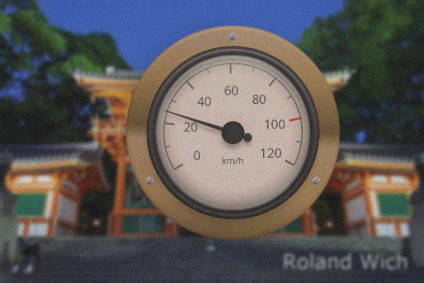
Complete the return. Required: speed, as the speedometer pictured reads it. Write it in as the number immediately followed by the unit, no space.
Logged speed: 25km/h
